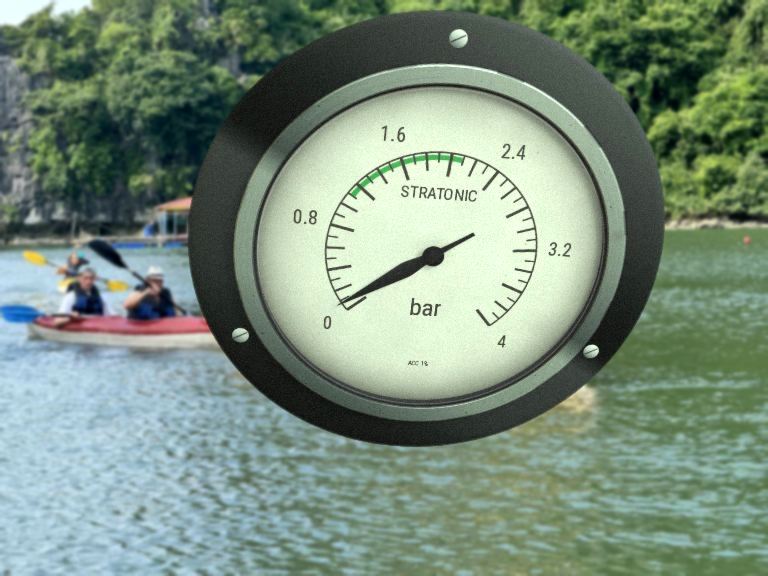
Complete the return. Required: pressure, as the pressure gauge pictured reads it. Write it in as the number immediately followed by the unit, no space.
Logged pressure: 0.1bar
